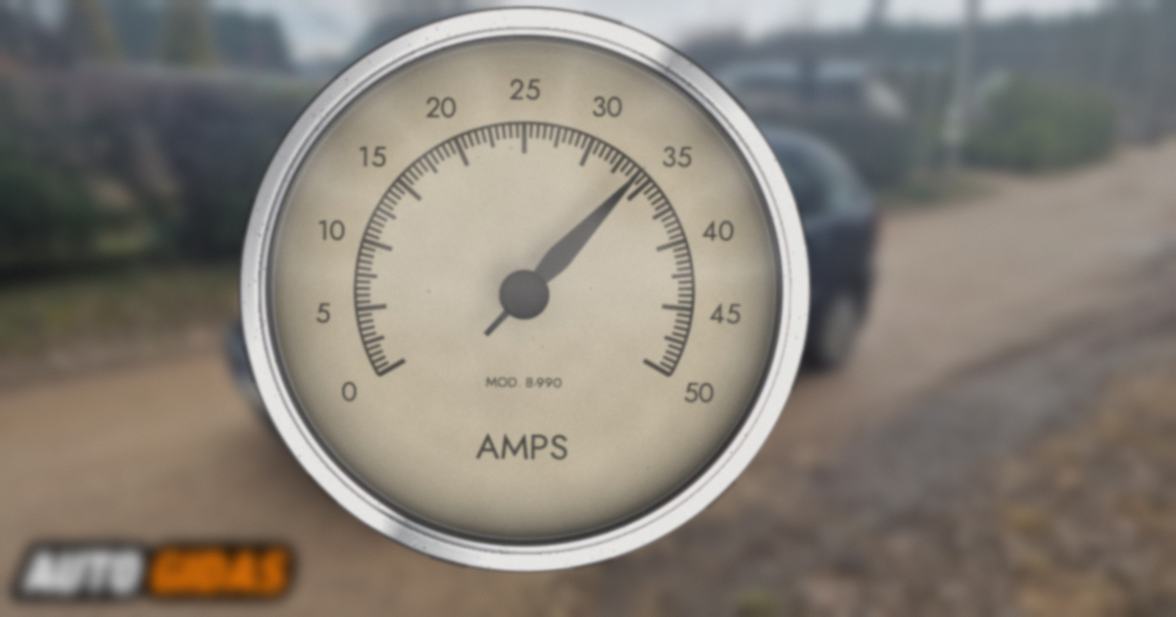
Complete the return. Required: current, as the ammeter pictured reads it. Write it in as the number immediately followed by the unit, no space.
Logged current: 34A
